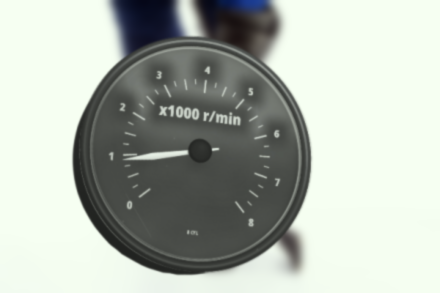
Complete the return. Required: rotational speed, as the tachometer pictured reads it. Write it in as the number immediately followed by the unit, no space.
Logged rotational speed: 875rpm
